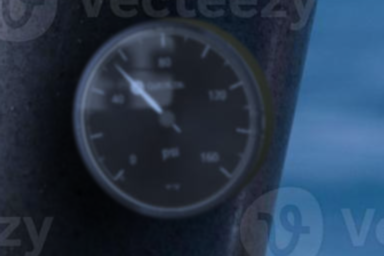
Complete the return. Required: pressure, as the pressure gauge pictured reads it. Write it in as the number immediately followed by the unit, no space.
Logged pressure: 55psi
